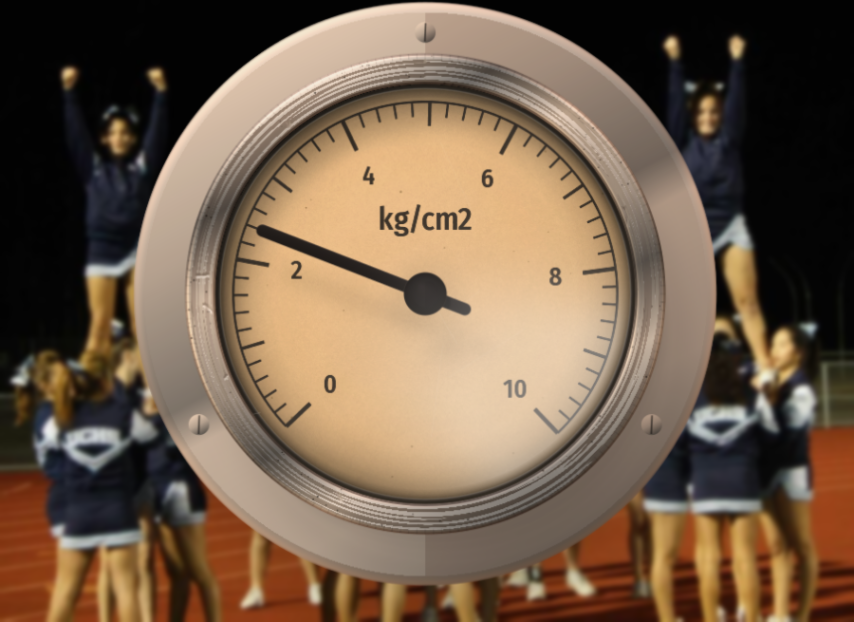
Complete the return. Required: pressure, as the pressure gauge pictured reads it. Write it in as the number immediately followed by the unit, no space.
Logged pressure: 2.4kg/cm²
